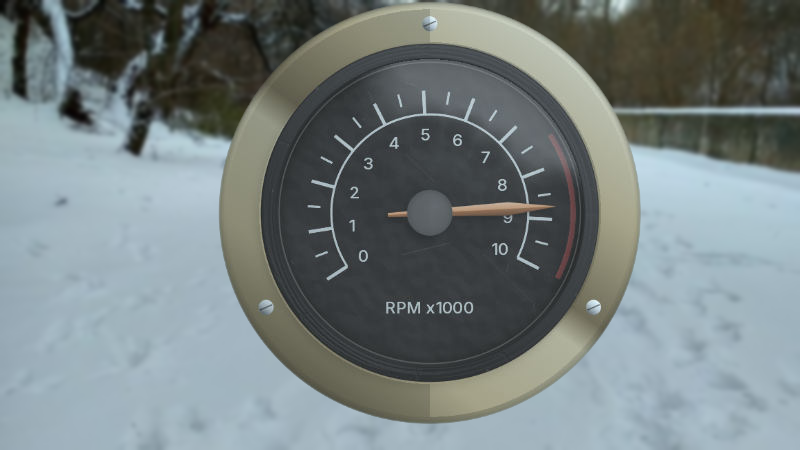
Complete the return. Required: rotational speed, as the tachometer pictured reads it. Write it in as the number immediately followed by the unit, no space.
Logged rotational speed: 8750rpm
